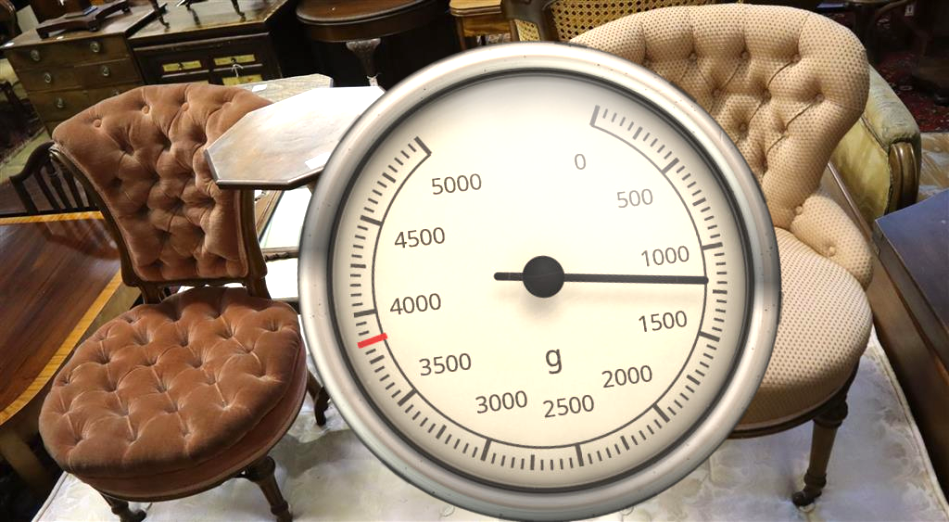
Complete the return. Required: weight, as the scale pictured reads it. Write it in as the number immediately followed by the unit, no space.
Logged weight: 1200g
